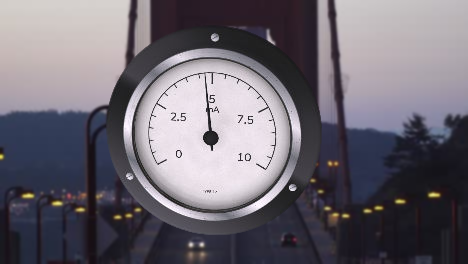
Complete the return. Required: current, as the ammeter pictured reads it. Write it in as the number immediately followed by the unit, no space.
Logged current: 4.75mA
